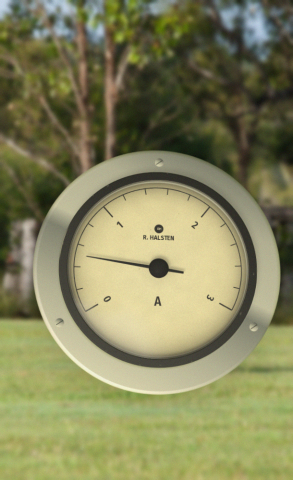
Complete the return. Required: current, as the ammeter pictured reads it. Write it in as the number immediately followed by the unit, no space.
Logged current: 0.5A
